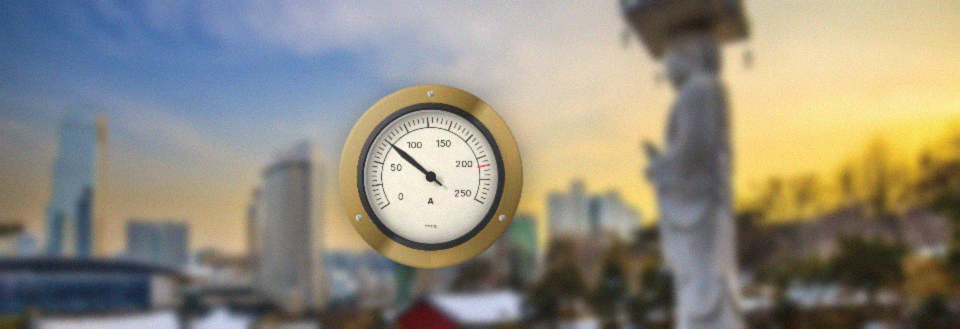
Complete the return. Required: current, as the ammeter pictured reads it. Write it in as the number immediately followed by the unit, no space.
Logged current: 75A
